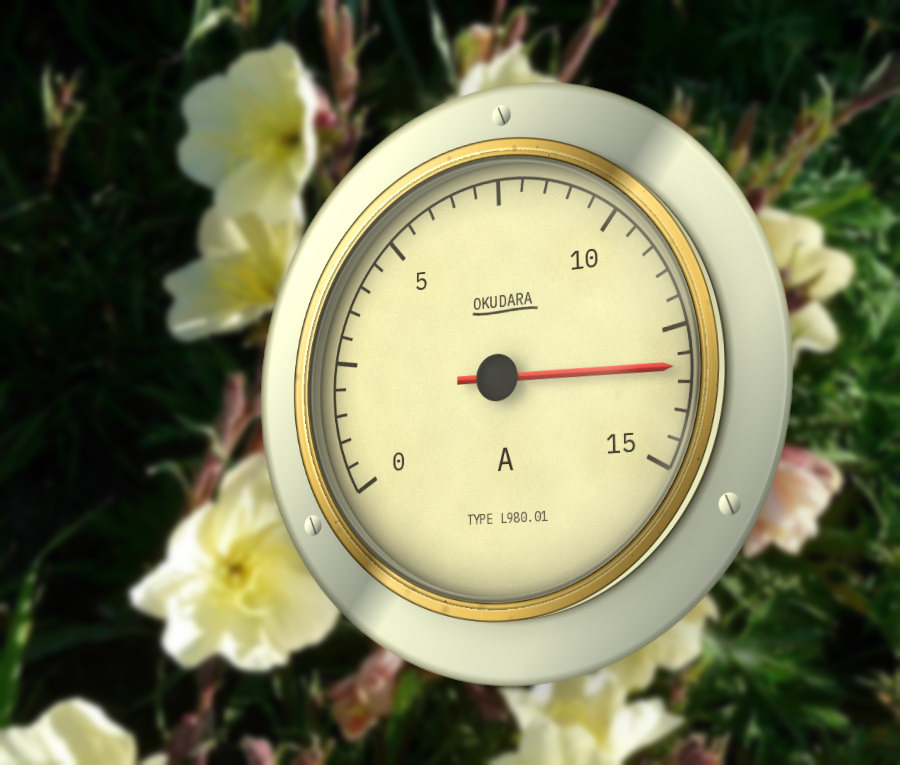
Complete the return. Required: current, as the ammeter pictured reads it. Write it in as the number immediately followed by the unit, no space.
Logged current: 13.25A
